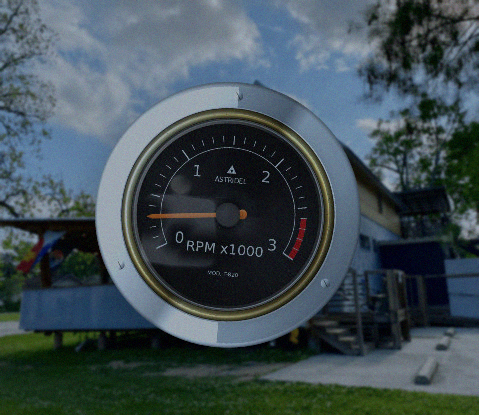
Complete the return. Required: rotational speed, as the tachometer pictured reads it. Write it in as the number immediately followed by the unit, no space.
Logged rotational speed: 300rpm
